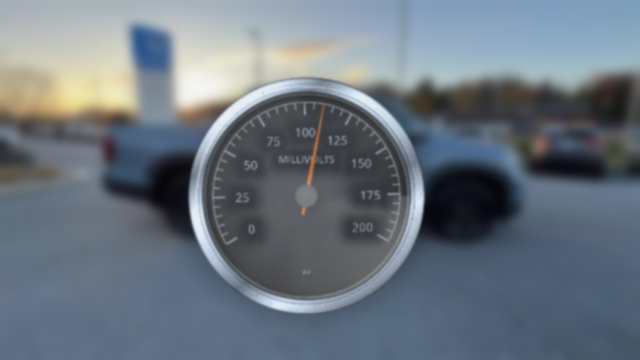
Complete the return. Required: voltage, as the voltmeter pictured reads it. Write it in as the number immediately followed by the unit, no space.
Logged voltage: 110mV
